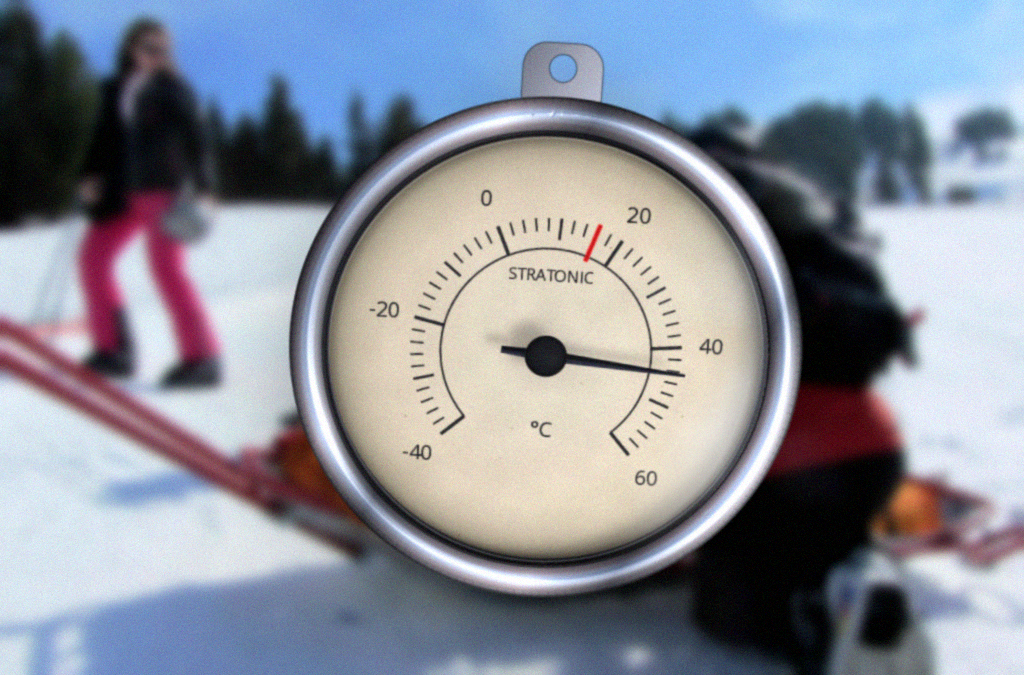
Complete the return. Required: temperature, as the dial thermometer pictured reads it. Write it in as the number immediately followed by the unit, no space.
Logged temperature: 44°C
